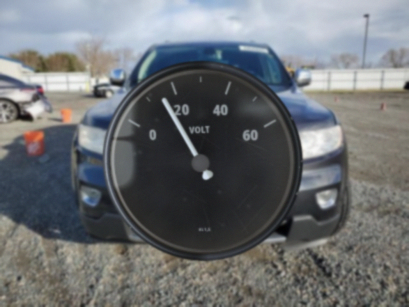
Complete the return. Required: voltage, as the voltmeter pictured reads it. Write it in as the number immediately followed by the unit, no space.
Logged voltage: 15V
